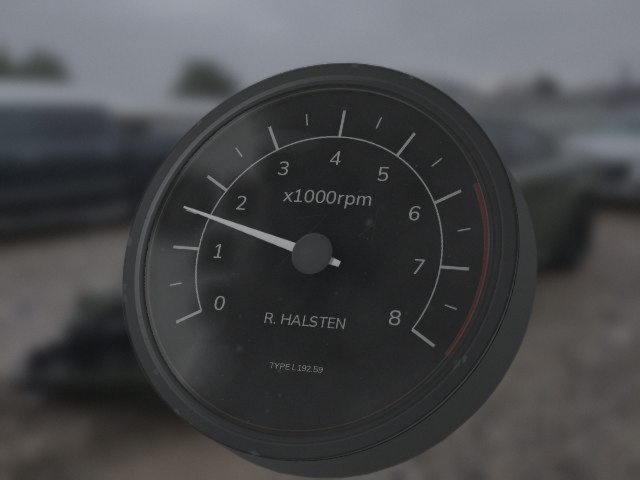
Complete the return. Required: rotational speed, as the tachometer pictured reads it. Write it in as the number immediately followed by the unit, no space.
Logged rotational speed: 1500rpm
